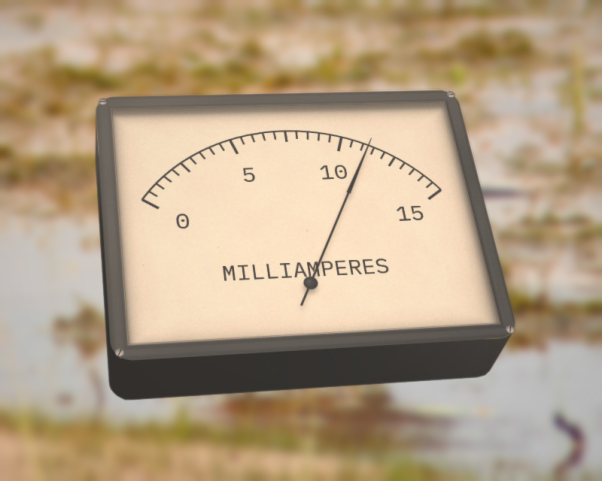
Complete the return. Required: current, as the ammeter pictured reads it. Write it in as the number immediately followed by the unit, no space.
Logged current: 11.25mA
